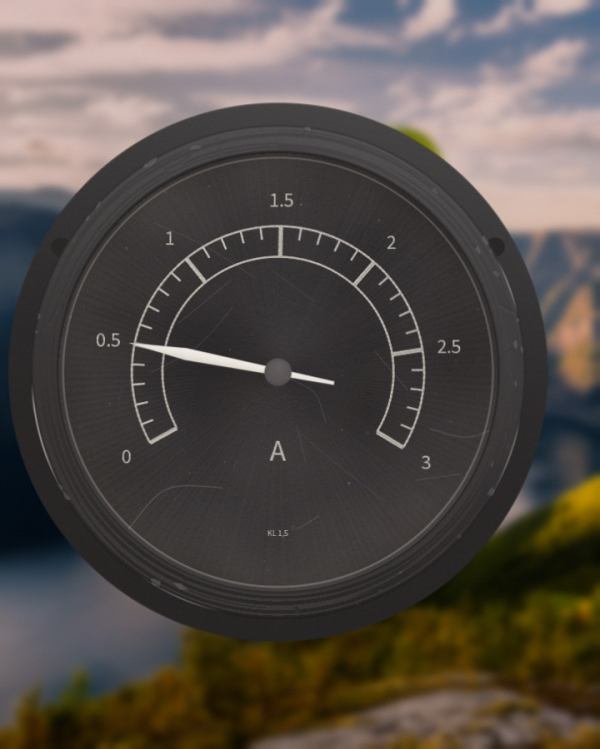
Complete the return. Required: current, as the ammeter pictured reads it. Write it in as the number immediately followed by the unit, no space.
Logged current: 0.5A
